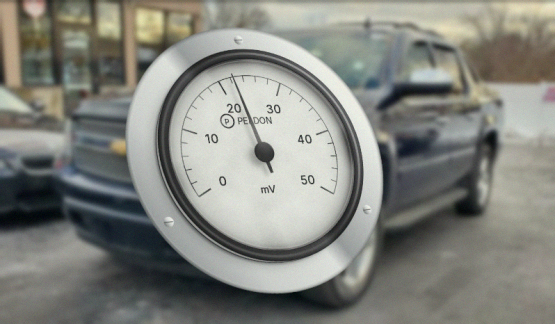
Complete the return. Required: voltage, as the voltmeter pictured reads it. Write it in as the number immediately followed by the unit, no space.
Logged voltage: 22mV
